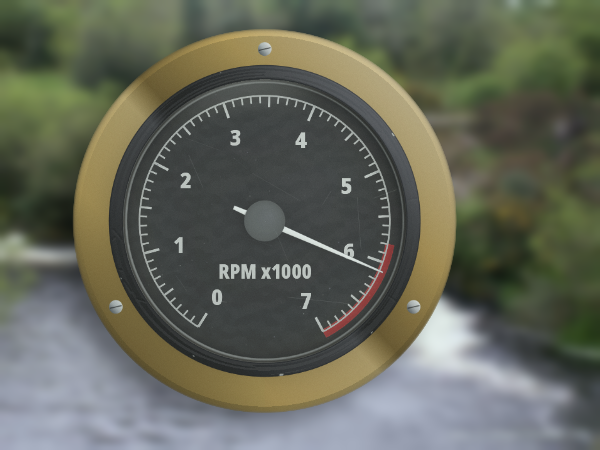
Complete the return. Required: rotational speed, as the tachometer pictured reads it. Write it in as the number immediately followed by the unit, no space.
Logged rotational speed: 6100rpm
